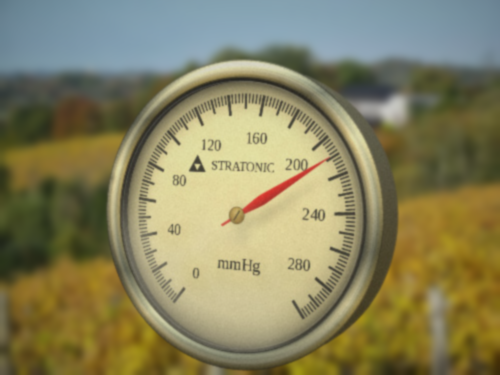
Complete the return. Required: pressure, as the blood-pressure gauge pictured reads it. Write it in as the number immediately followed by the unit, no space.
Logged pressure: 210mmHg
